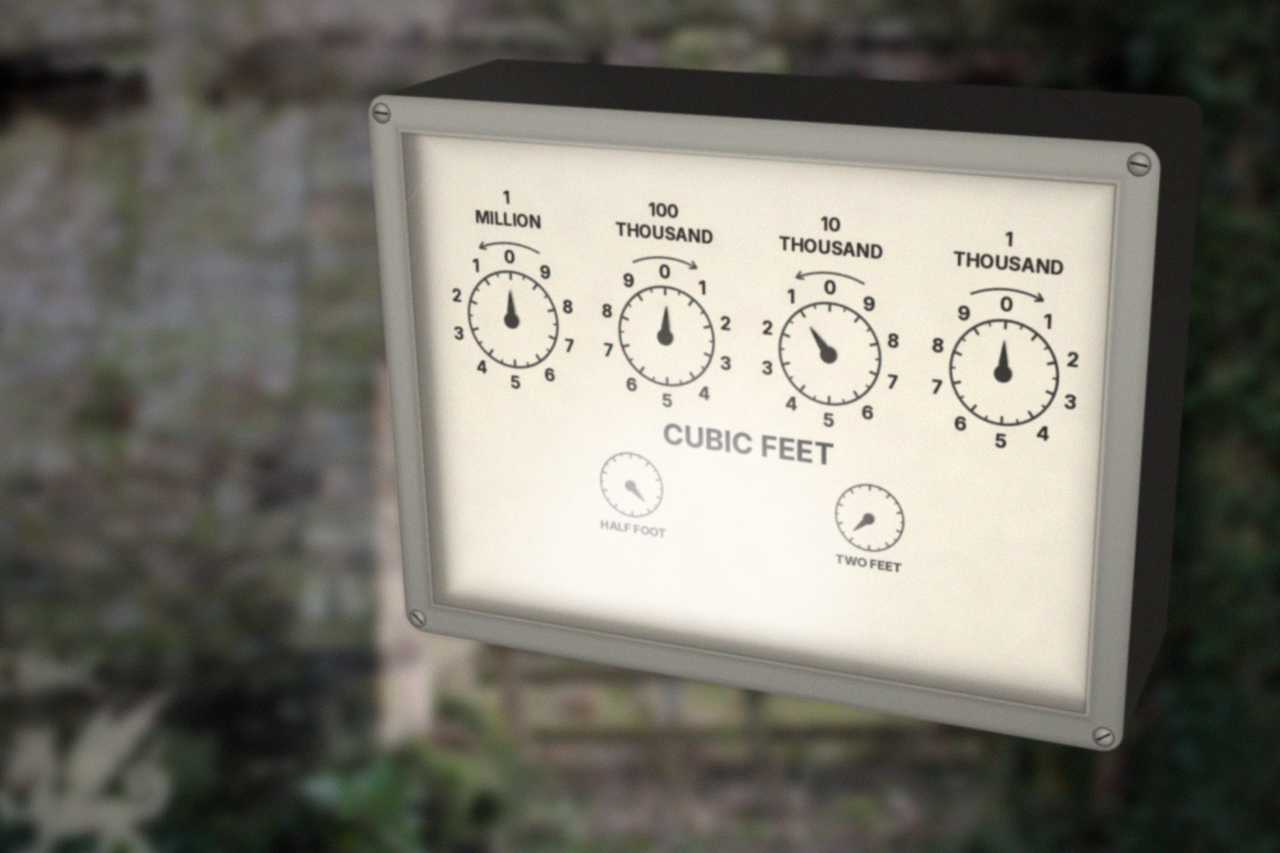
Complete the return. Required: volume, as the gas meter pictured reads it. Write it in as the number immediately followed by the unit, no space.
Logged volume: 1000ft³
